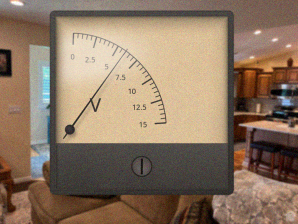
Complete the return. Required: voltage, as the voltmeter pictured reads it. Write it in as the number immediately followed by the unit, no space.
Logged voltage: 6V
